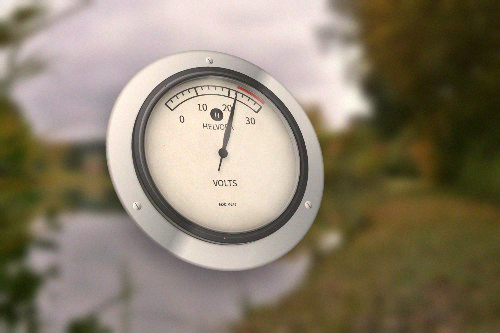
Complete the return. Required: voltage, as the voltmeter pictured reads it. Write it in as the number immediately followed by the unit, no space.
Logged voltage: 22V
